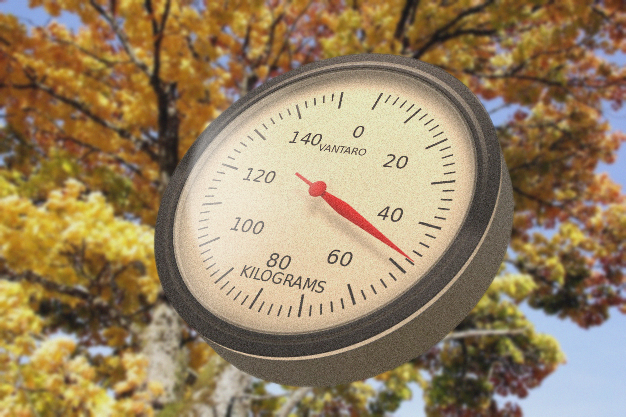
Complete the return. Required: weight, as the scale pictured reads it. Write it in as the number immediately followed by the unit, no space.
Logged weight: 48kg
